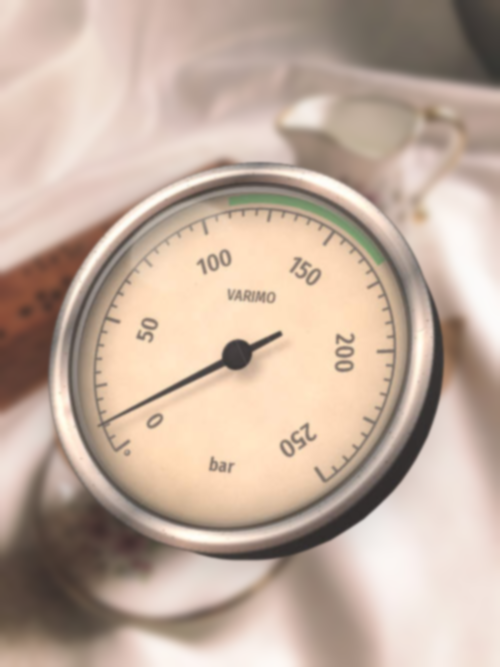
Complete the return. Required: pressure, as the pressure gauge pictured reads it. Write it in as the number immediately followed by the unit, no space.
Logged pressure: 10bar
